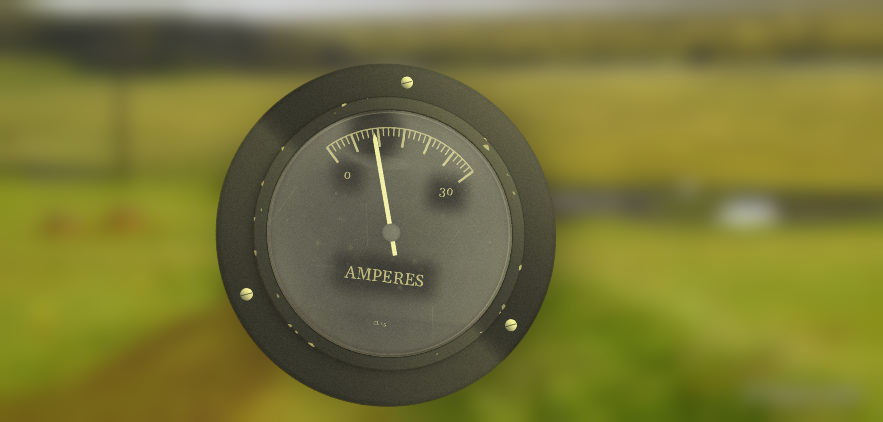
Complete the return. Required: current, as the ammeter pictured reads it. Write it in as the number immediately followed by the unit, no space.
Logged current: 9A
